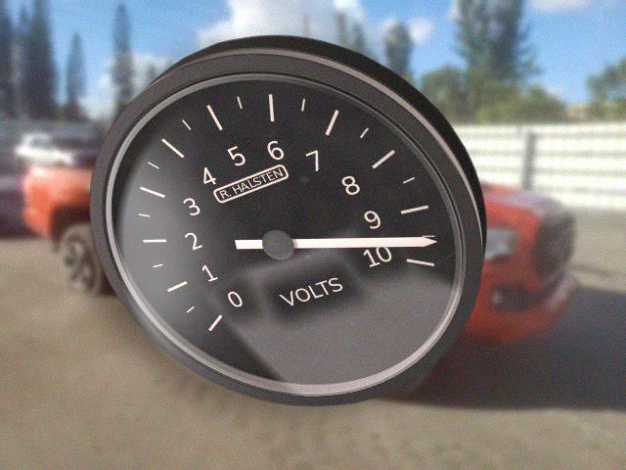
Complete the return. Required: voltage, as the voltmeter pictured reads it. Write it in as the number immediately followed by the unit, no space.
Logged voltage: 9.5V
